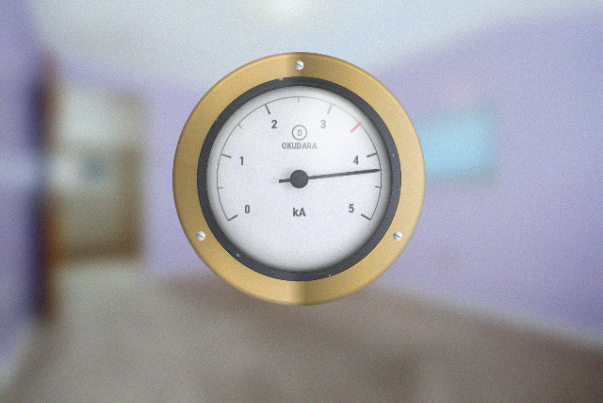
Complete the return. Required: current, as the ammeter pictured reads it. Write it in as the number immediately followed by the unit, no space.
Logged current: 4.25kA
